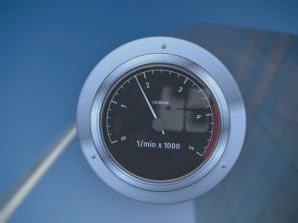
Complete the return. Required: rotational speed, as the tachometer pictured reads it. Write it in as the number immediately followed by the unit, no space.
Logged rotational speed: 1800rpm
